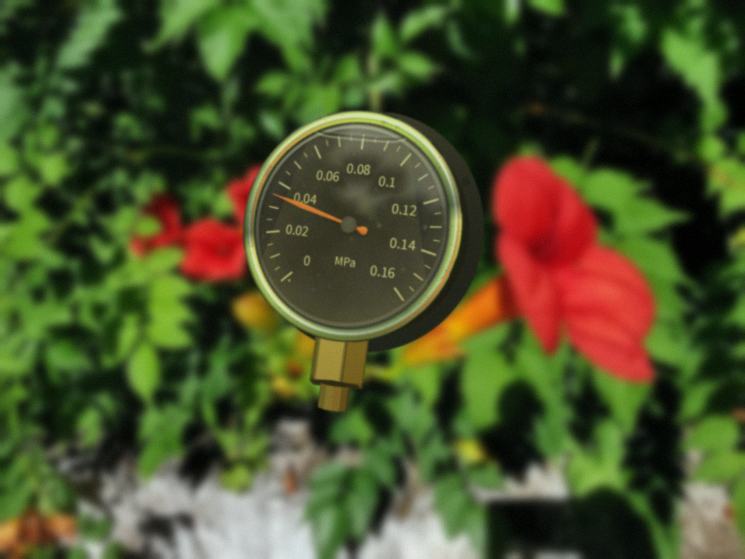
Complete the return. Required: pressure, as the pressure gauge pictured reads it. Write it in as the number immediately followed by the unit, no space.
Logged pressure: 0.035MPa
